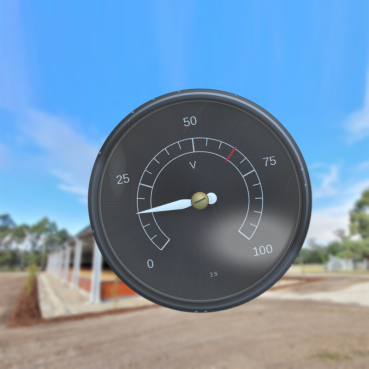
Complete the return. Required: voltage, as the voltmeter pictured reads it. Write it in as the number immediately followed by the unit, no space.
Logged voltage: 15V
